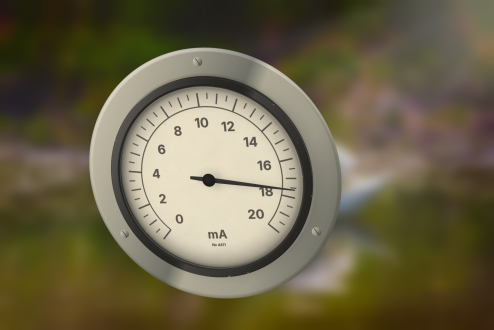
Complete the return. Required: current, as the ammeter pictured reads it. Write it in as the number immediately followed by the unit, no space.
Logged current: 17.5mA
